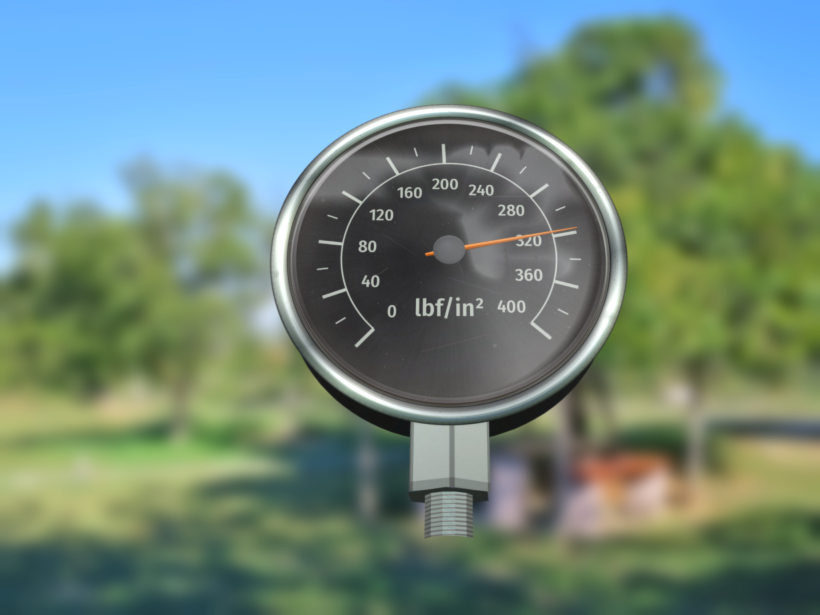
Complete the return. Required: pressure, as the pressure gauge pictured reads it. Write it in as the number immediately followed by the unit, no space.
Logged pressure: 320psi
